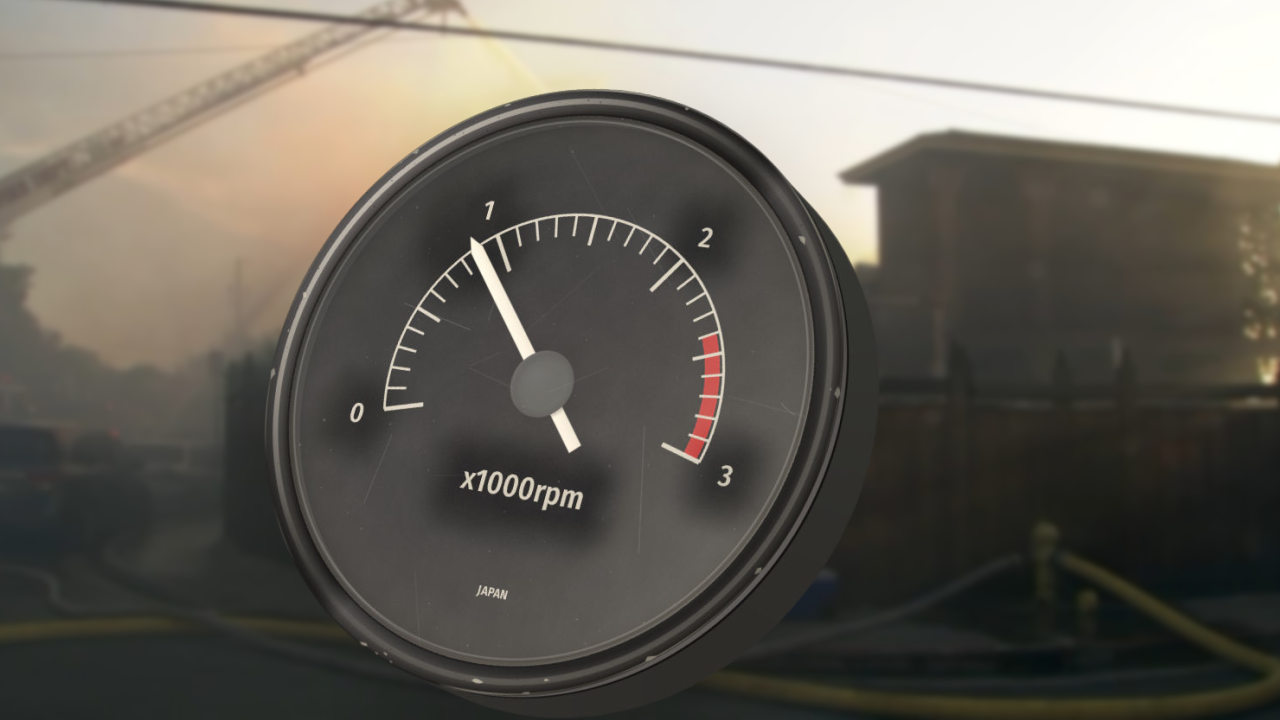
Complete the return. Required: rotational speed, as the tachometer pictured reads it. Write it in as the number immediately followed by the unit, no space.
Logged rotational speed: 900rpm
